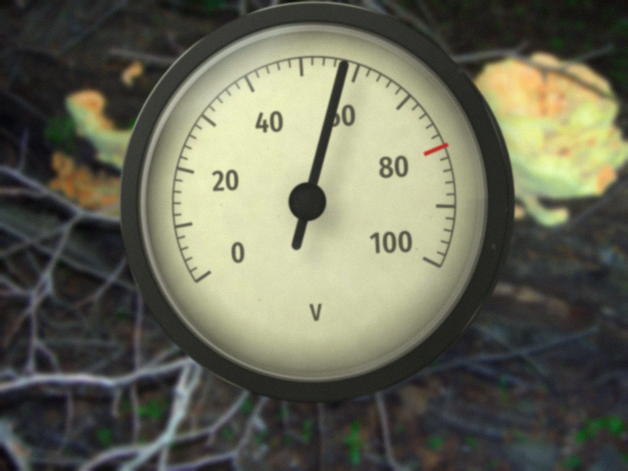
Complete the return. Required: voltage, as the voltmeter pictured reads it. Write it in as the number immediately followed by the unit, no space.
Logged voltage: 58V
